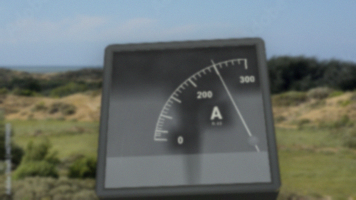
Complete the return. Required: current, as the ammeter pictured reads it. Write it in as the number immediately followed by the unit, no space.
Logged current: 250A
